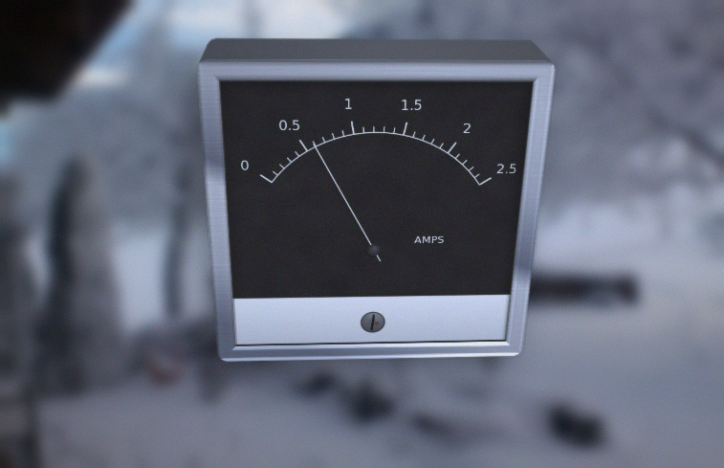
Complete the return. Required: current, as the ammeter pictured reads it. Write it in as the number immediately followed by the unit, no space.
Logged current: 0.6A
